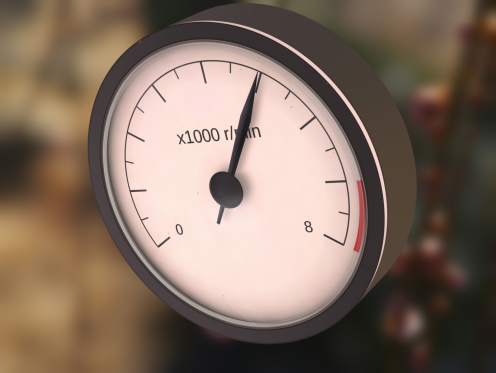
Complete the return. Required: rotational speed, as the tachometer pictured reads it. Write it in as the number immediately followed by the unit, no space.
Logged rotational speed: 5000rpm
